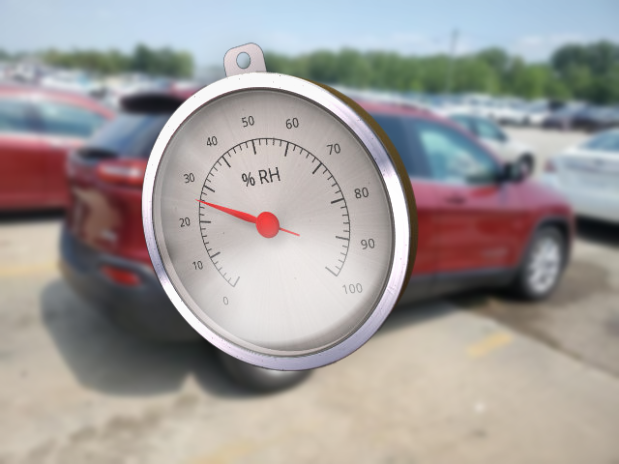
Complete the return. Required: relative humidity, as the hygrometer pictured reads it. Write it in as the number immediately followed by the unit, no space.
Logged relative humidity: 26%
